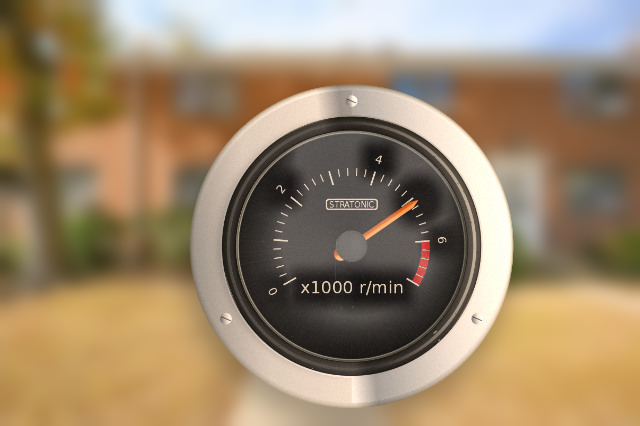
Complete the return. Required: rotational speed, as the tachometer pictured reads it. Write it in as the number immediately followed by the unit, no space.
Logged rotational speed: 5100rpm
